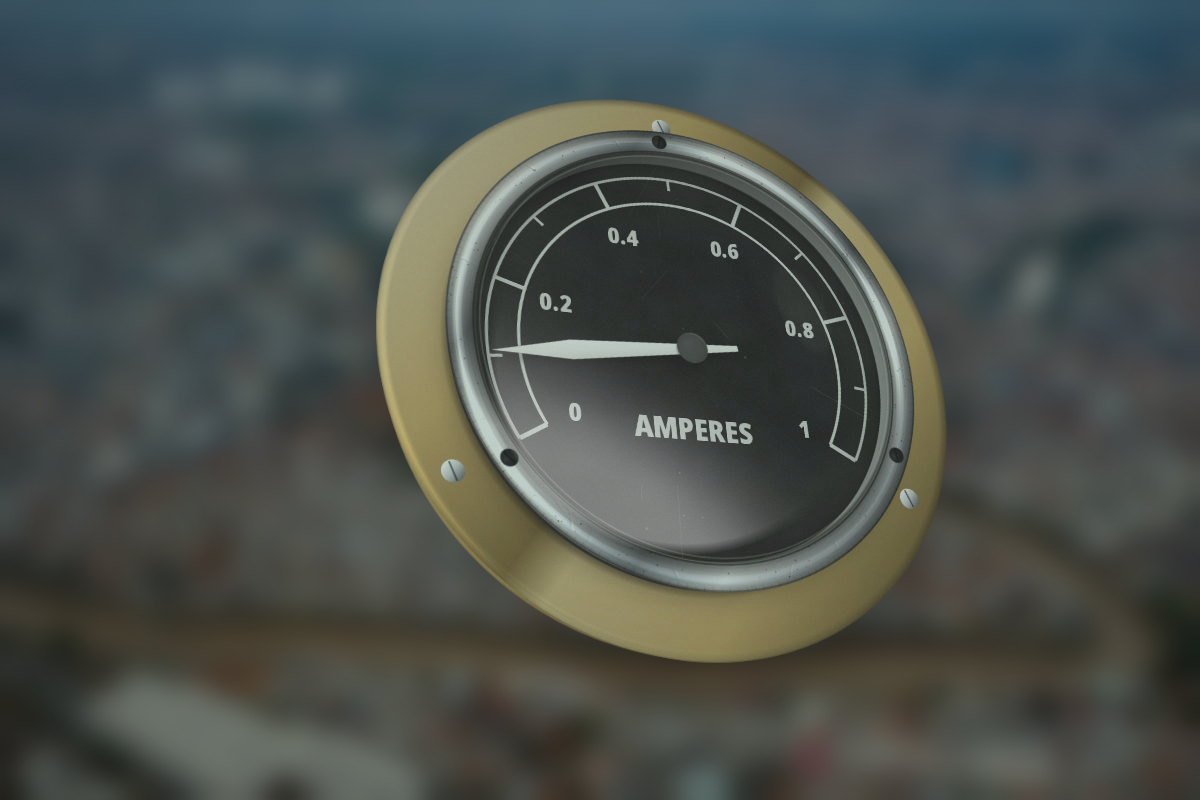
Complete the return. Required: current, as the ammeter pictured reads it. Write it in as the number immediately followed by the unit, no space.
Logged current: 0.1A
